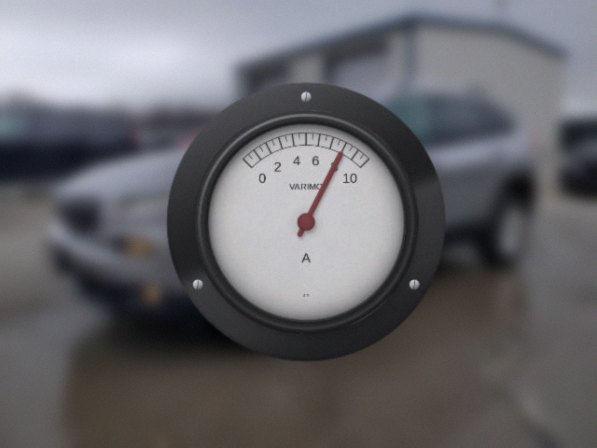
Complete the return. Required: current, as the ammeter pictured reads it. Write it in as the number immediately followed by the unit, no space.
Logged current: 8A
